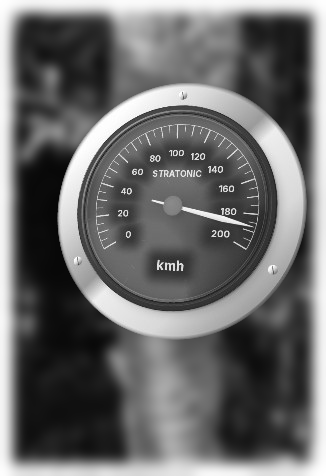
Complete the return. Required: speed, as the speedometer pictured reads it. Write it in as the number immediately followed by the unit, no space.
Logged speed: 187.5km/h
